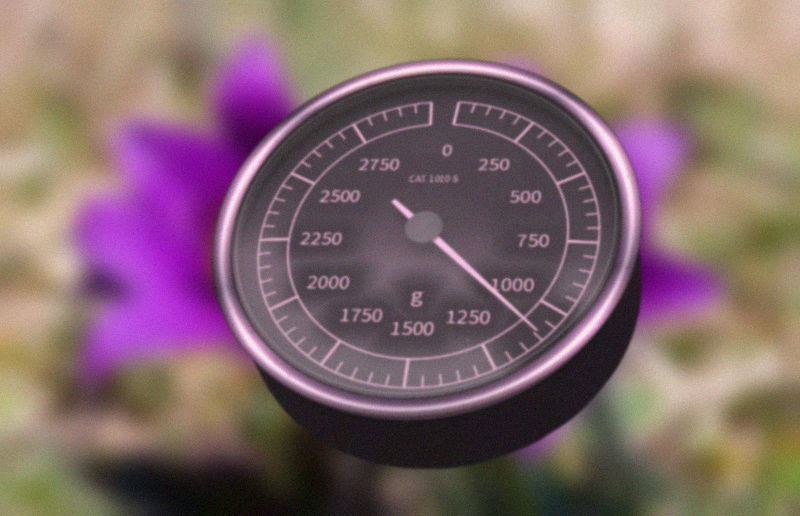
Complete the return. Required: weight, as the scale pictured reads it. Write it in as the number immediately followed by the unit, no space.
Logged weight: 1100g
